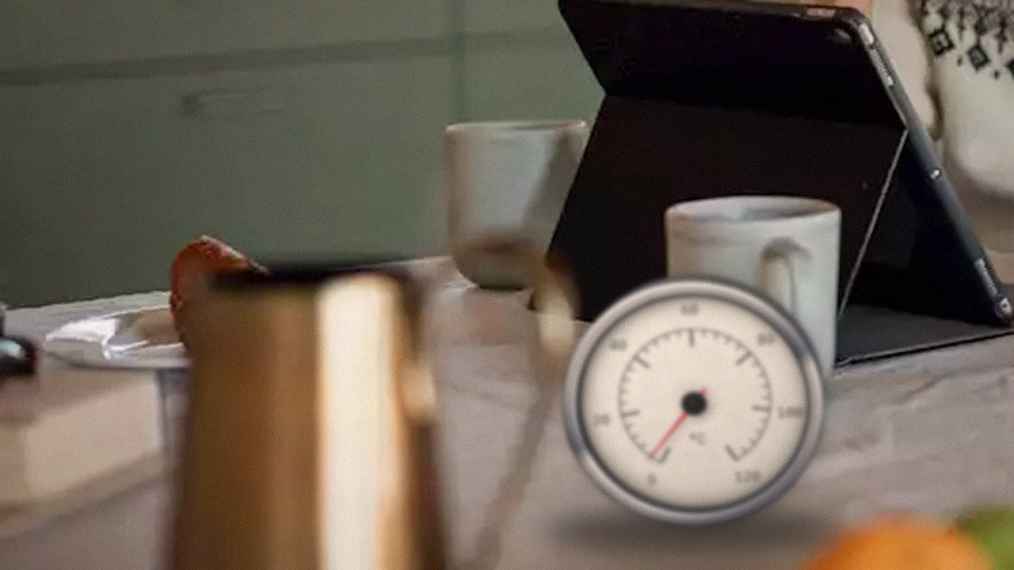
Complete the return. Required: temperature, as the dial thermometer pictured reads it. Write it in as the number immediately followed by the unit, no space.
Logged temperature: 4°C
